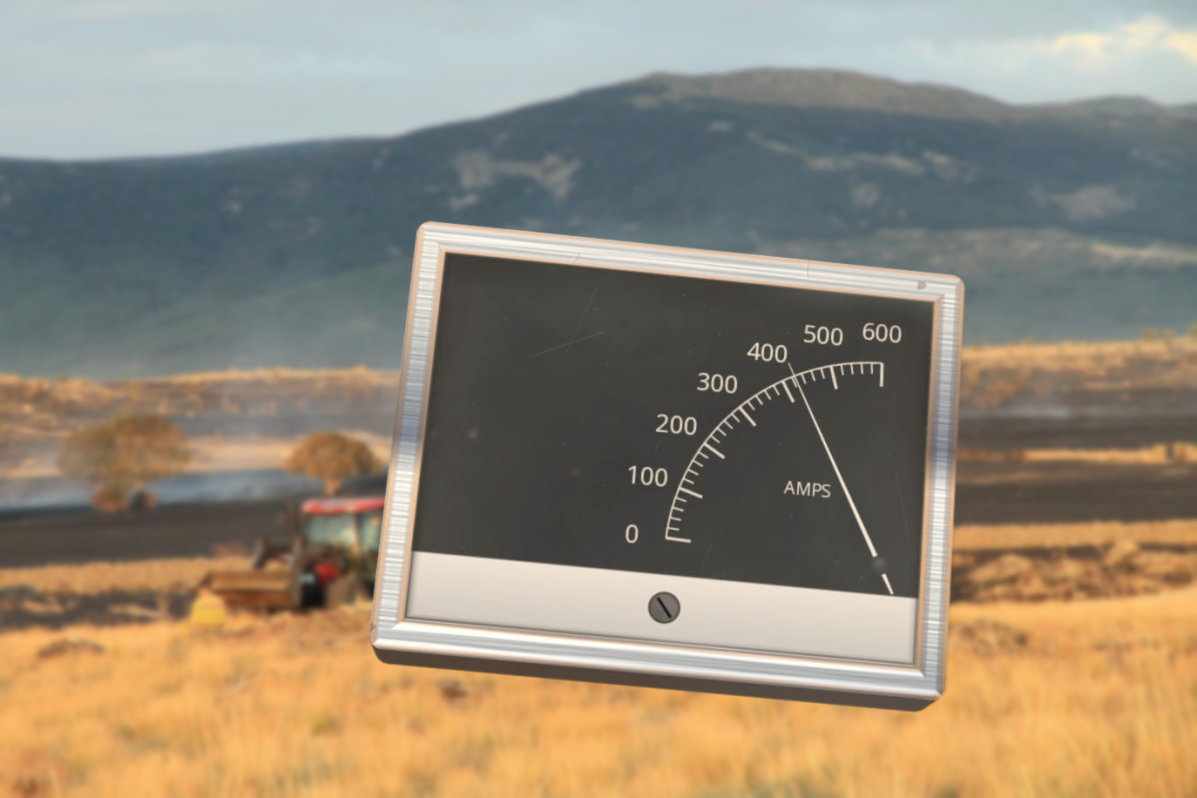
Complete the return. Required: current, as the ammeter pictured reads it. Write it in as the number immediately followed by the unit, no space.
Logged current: 420A
